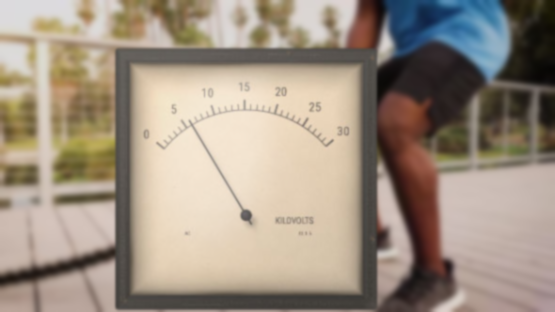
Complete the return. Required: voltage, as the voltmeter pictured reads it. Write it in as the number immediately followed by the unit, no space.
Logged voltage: 6kV
